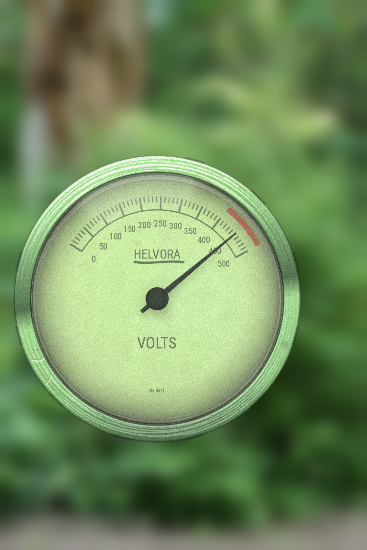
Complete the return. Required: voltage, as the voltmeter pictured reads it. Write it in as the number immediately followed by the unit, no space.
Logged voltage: 450V
